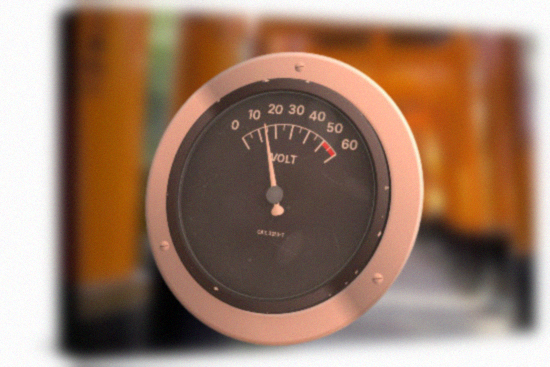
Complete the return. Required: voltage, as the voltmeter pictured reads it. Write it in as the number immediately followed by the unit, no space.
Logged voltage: 15V
